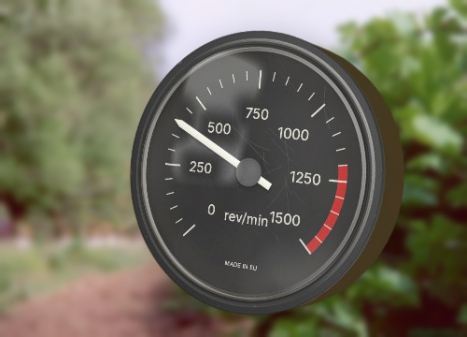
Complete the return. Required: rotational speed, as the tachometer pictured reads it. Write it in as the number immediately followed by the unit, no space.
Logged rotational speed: 400rpm
